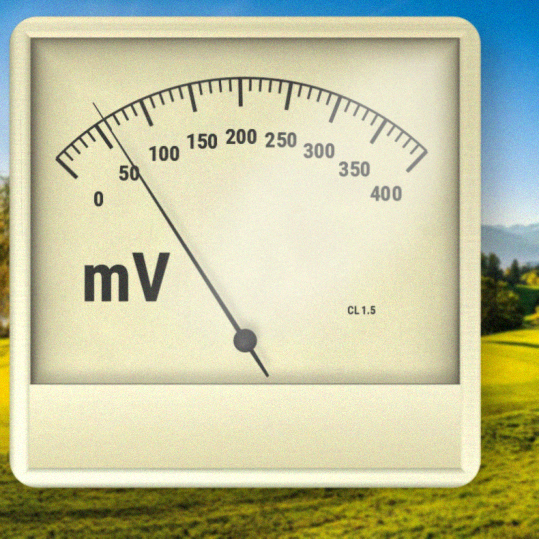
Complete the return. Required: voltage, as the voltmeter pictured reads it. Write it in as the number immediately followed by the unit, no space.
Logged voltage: 60mV
